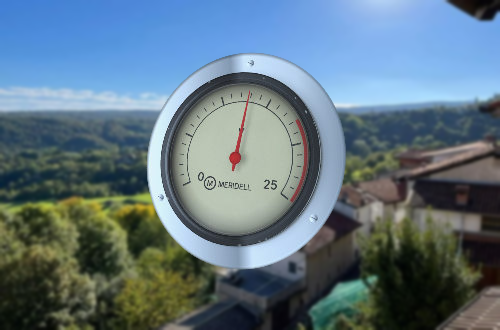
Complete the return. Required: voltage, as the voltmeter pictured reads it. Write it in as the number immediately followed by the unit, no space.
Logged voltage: 13V
